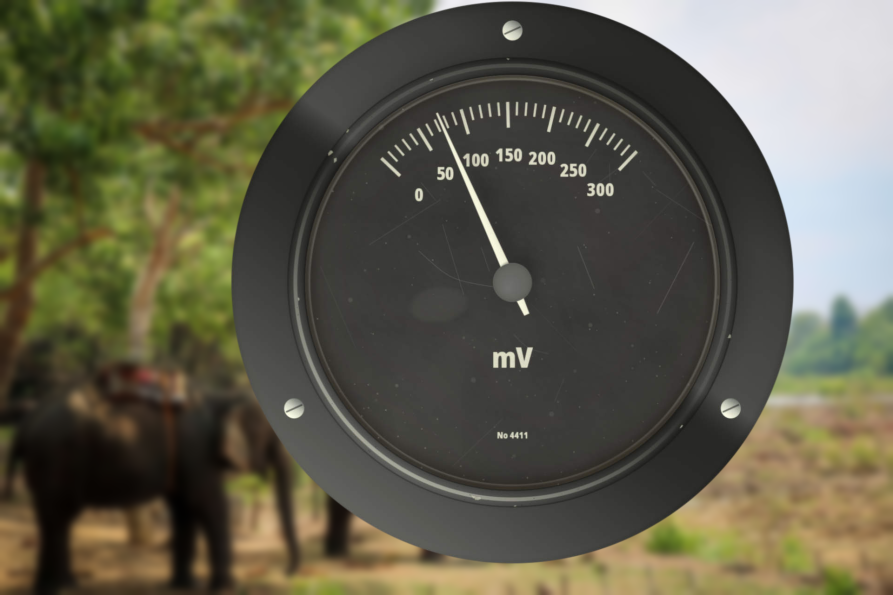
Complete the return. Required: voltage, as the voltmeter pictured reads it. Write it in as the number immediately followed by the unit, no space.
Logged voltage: 75mV
